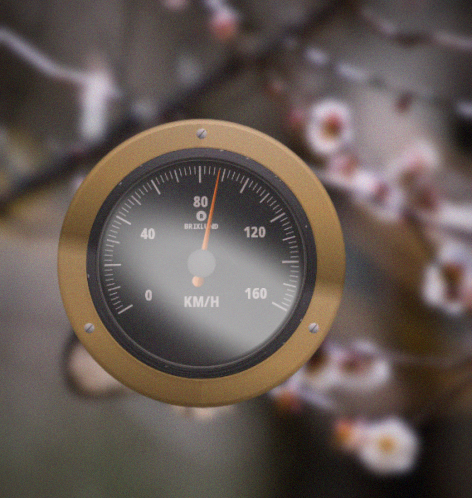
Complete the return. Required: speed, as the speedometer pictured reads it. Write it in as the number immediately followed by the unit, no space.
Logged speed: 88km/h
